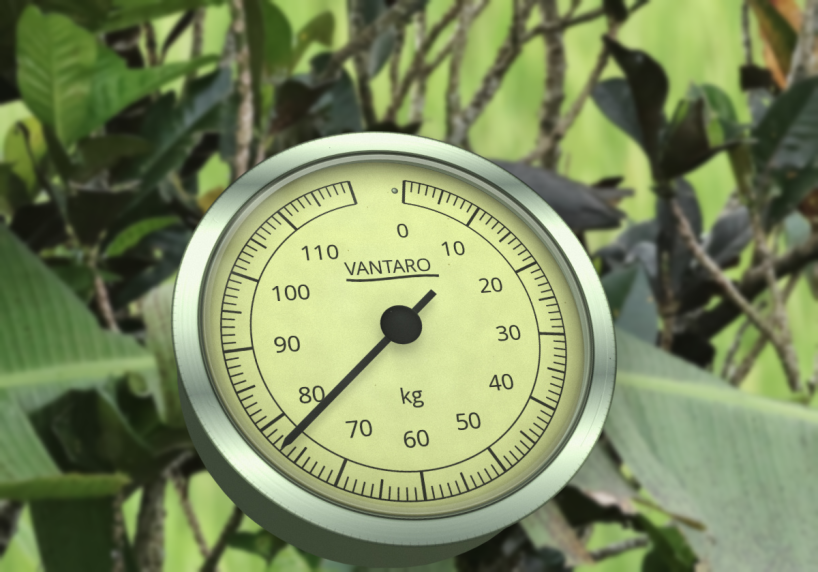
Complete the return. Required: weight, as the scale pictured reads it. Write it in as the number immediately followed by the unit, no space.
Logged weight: 77kg
